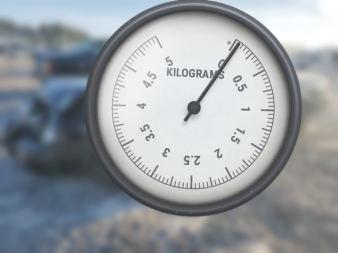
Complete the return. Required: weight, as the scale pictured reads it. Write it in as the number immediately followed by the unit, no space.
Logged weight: 0.05kg
